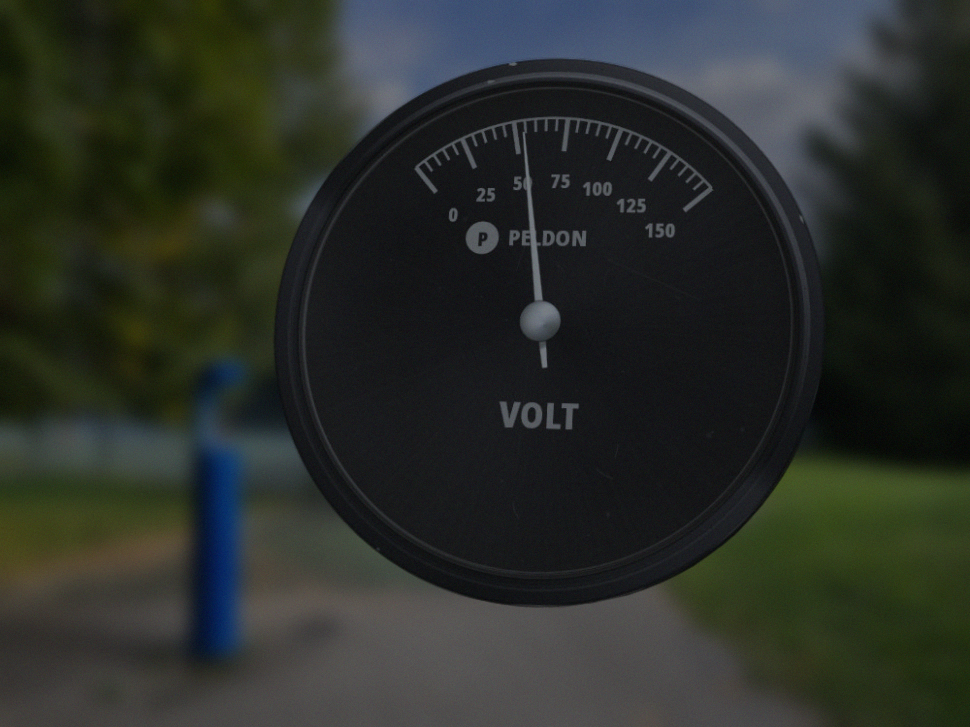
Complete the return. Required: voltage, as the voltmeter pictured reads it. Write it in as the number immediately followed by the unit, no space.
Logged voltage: 55V
